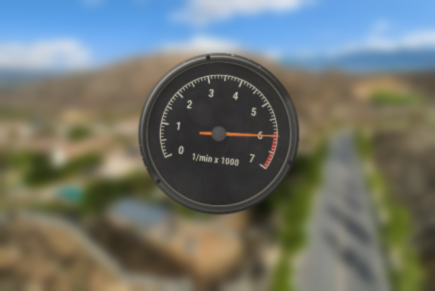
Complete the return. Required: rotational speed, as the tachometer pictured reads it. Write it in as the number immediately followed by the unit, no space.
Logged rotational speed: 6000rpm
